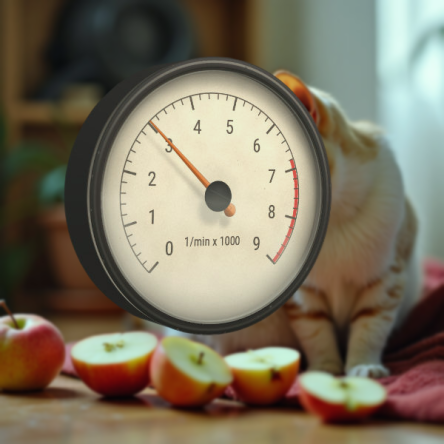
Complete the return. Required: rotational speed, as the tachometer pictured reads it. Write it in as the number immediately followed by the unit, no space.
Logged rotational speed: 3000rpm
